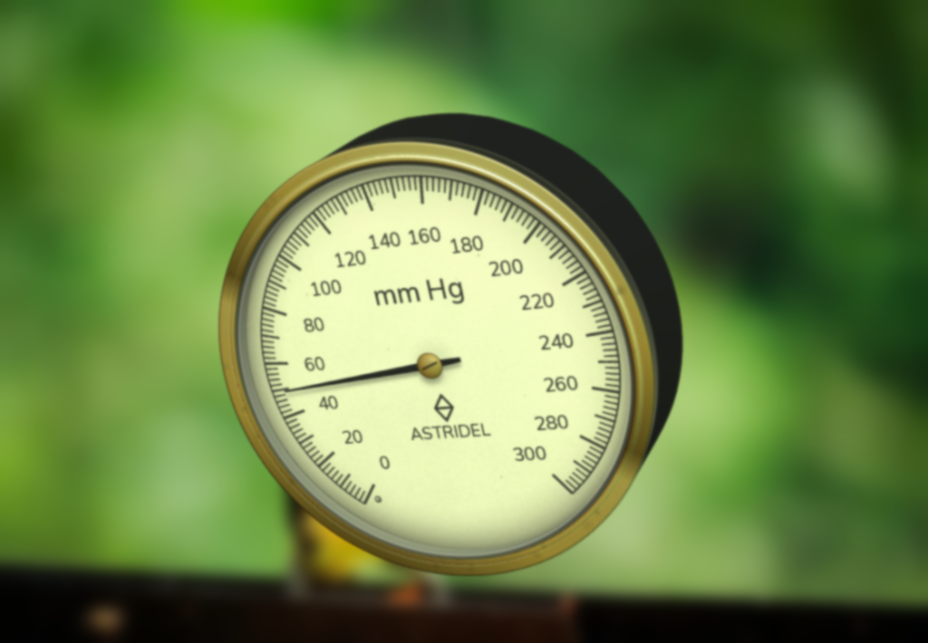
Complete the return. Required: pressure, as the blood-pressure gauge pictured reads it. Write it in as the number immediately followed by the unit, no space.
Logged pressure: 50mmHg
